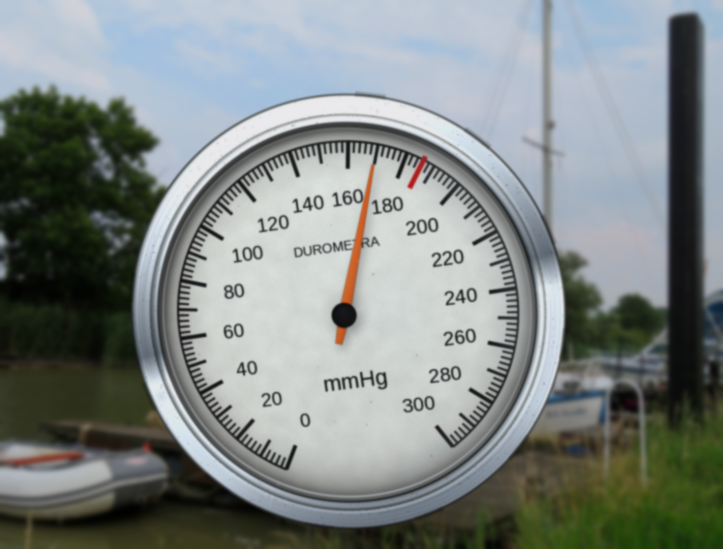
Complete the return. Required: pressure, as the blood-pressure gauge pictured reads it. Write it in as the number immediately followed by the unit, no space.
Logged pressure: 170mmHg
